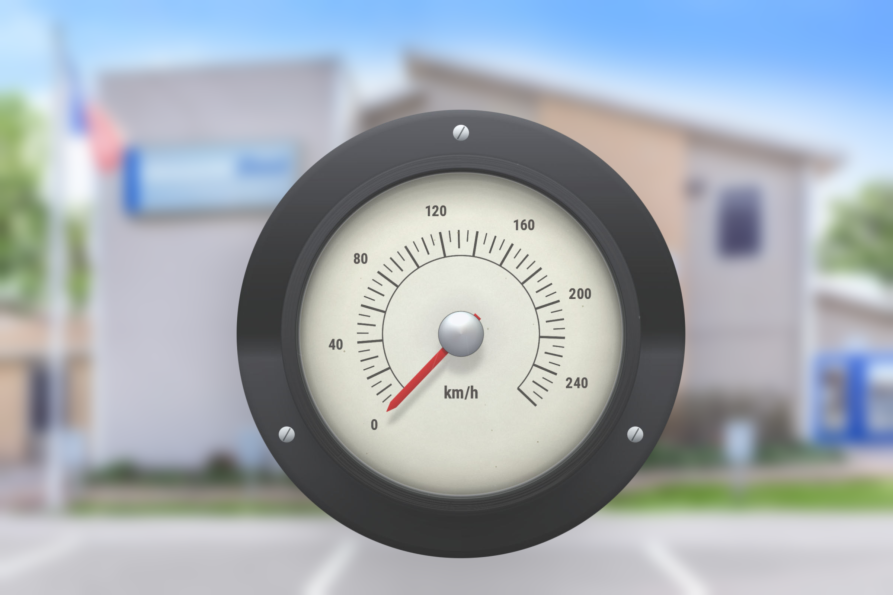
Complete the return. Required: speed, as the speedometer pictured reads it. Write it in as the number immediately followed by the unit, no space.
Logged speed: 0km/h
